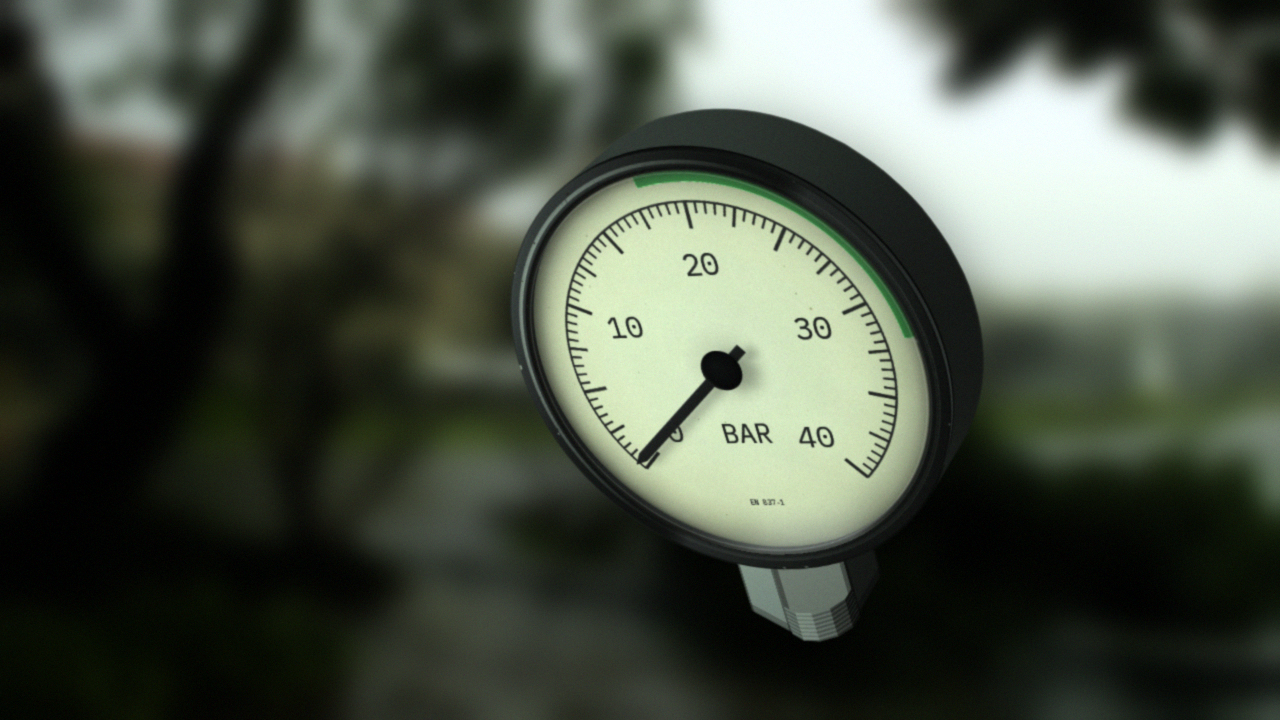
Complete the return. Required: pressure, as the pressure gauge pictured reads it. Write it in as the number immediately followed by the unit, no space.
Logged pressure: 0.5bar
